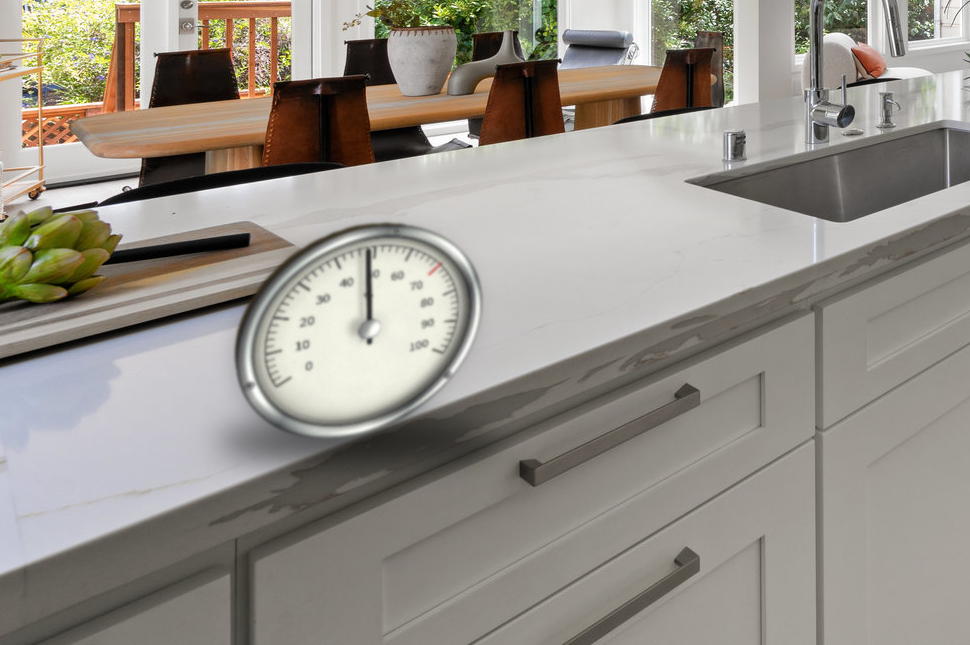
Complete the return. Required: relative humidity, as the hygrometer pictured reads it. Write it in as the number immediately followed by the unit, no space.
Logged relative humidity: 48%
